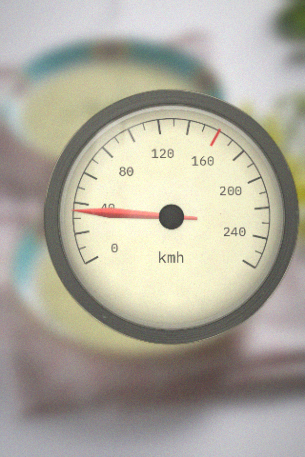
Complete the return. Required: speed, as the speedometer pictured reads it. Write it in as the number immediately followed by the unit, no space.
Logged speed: 35km/h
